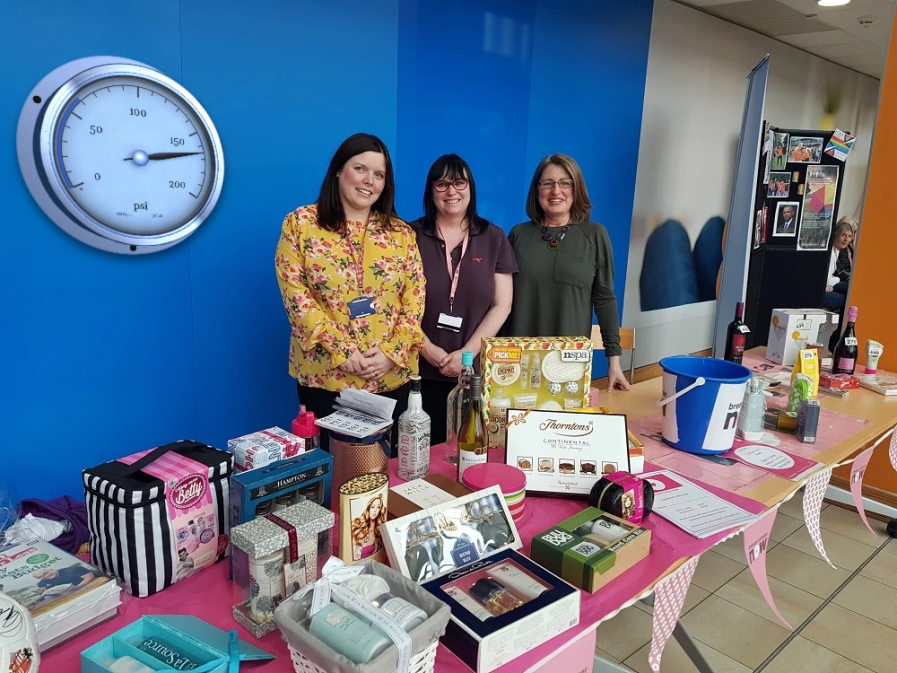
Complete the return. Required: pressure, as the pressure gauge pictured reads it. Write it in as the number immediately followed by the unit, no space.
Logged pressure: 165psi
